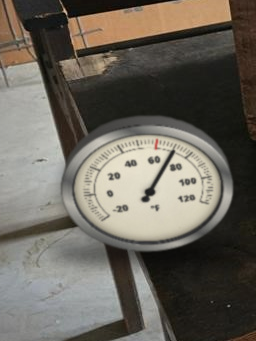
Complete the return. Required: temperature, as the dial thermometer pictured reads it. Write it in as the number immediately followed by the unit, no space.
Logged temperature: 70°F
